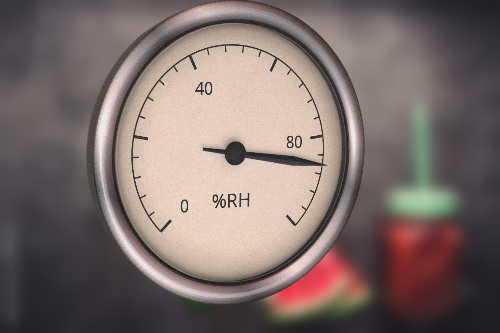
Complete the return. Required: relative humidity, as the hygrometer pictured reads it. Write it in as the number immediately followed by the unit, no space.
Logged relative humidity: 86%
